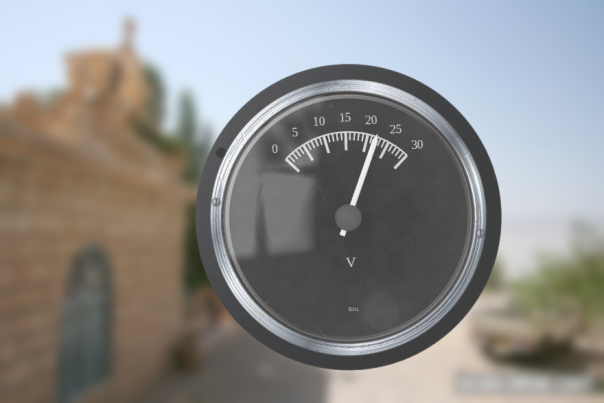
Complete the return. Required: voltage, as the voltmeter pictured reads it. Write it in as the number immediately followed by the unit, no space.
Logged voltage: 22V
